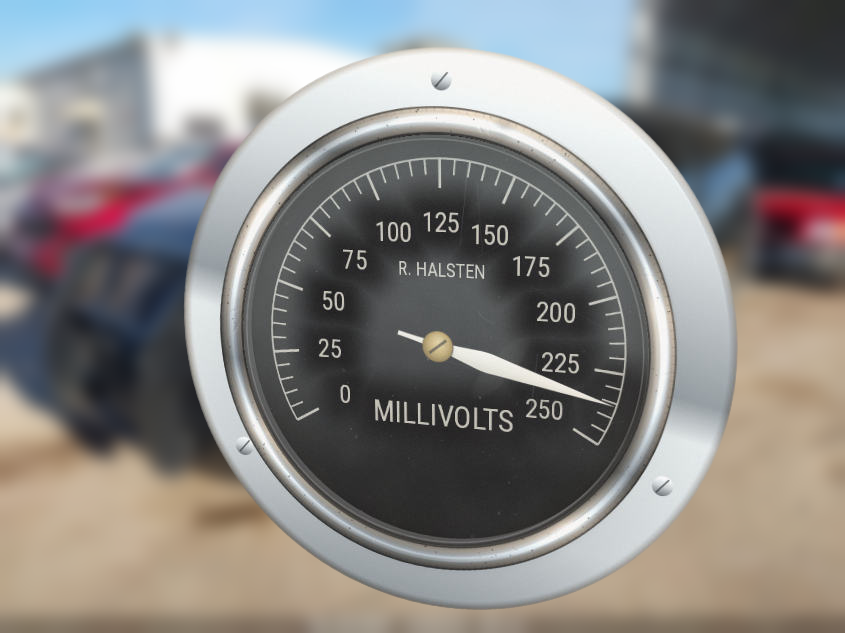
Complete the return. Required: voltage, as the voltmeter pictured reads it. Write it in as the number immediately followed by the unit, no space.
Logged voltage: 235mV
